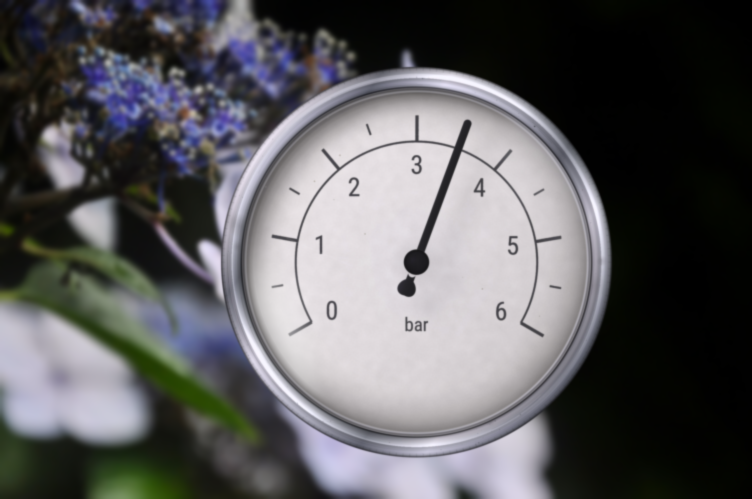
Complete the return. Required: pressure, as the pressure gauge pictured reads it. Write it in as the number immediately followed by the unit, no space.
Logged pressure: 3.5bar
